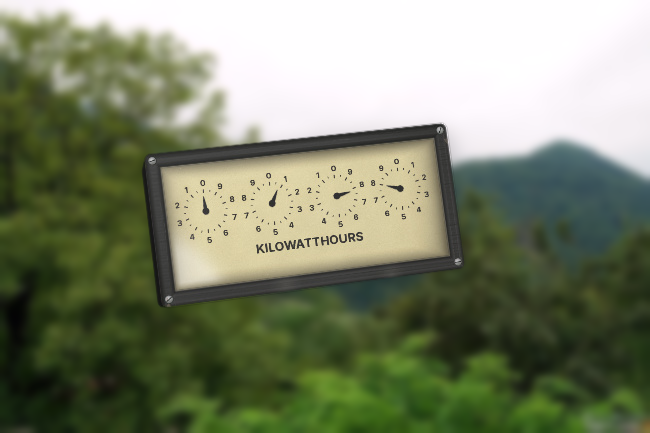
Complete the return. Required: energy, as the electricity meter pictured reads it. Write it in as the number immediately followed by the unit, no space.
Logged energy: 78kWh
